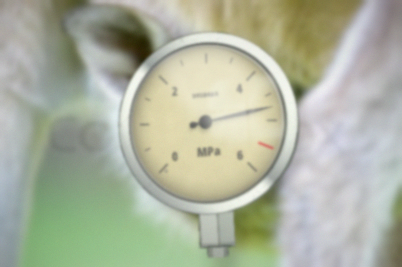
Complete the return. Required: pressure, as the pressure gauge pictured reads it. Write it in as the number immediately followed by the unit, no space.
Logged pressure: 4.75MPa
